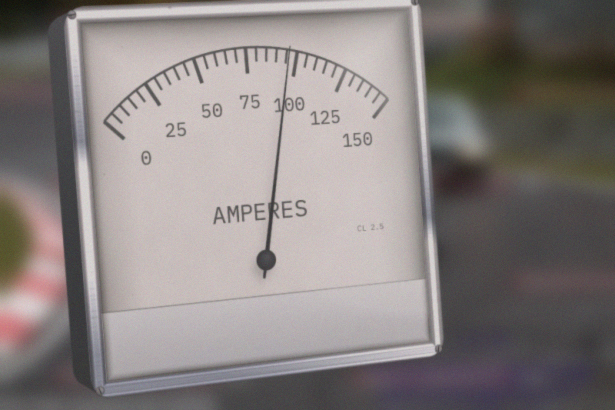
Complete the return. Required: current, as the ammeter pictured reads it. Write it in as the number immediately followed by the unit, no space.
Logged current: 95A
